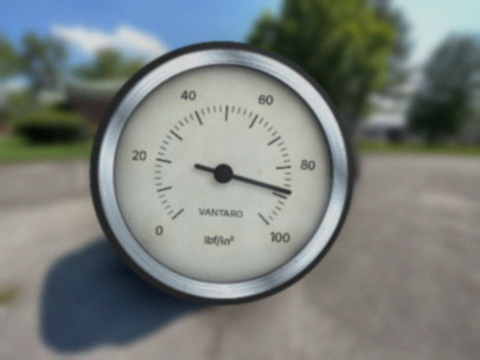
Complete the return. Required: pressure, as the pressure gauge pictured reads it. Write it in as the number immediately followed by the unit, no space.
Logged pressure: 88psi
